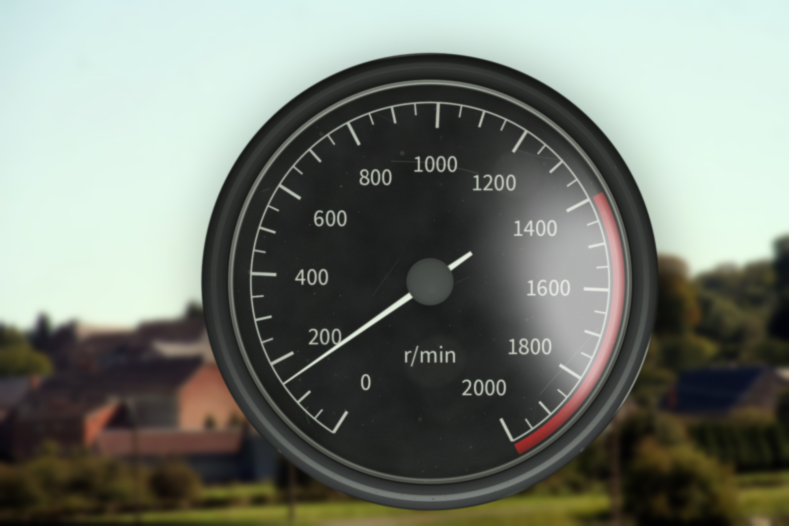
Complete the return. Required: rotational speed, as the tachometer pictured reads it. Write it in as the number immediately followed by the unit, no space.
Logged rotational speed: 150rpm
